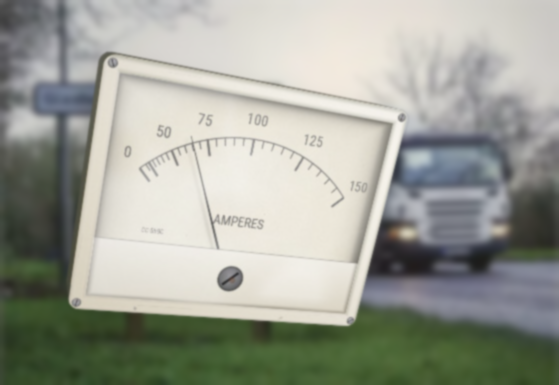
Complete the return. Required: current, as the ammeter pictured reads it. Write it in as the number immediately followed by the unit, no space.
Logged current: 65A
